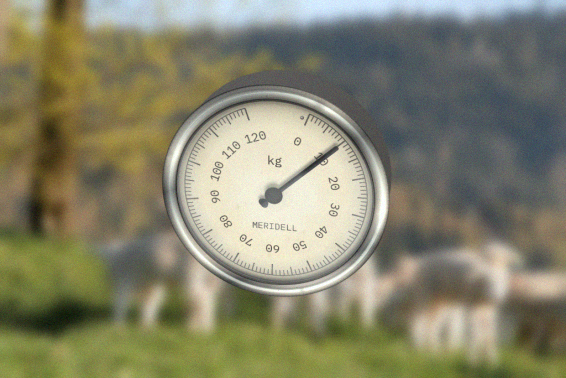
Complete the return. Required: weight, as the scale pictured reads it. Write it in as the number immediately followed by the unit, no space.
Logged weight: 10kg
